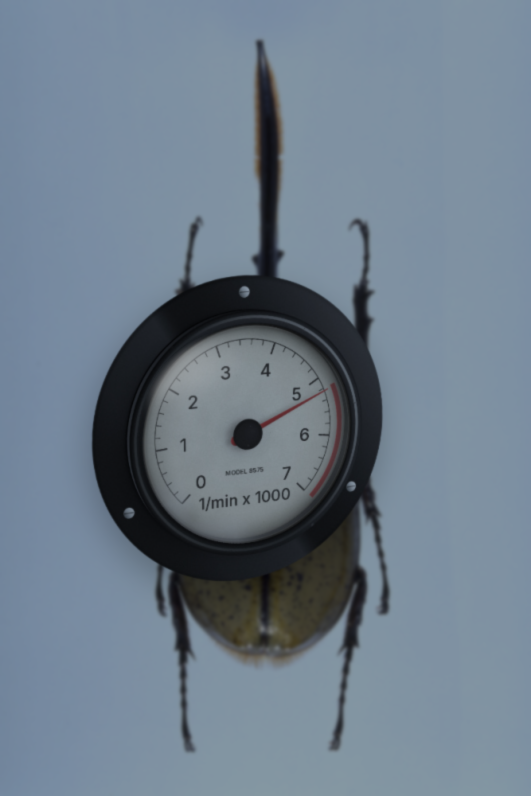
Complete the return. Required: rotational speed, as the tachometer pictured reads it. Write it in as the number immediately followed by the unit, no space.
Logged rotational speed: 5200rpm
